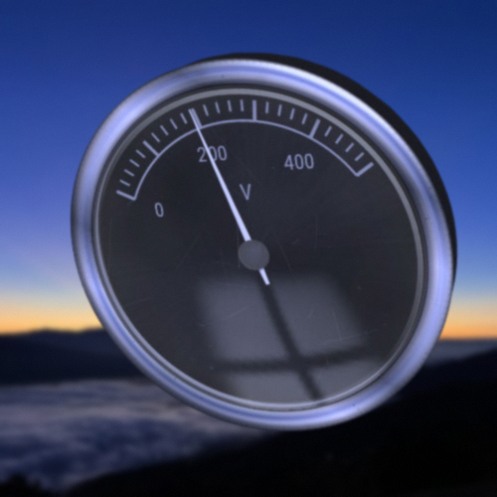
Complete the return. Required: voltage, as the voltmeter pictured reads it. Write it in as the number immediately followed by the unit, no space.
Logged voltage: 200V
